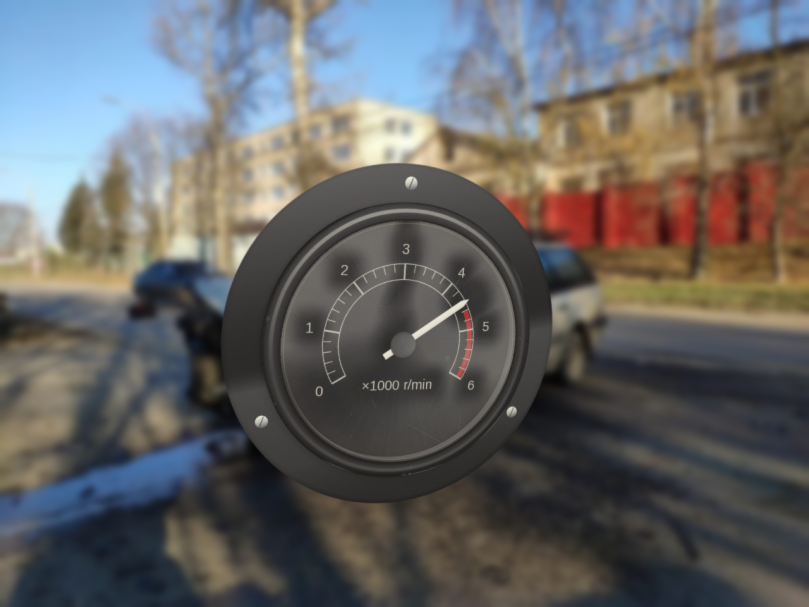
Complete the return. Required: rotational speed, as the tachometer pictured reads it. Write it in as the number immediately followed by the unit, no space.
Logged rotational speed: 4400rpm
